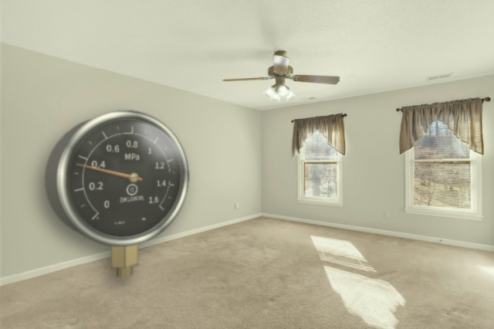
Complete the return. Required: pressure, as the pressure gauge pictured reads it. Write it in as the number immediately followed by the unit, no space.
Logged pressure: 0.35MPa
